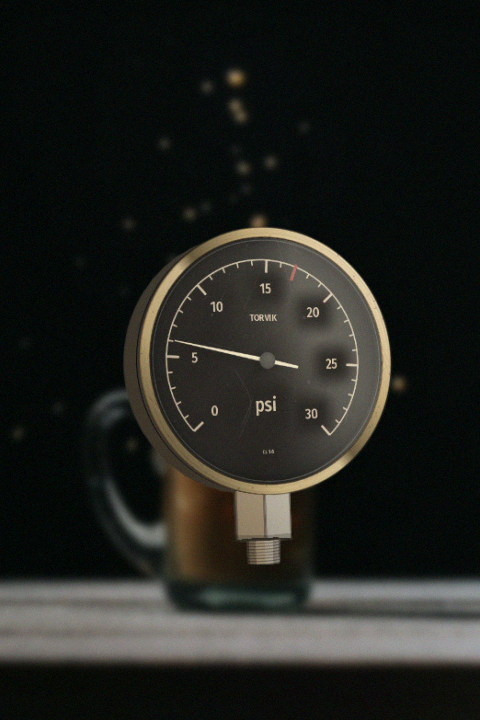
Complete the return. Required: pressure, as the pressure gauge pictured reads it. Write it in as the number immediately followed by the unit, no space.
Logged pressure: 6psi
